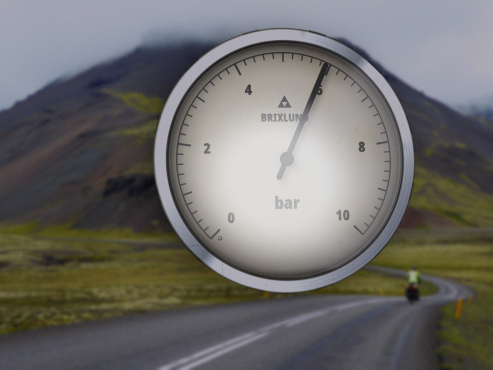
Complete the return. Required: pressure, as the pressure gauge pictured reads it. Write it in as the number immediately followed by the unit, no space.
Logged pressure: 5.9bar
